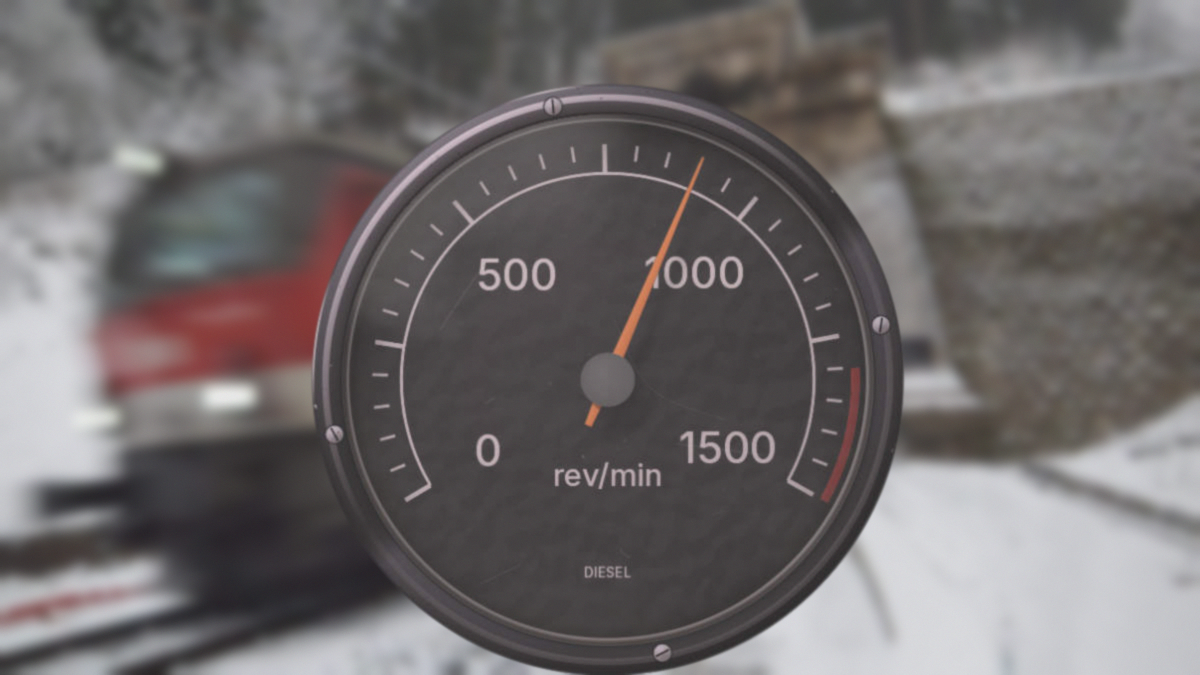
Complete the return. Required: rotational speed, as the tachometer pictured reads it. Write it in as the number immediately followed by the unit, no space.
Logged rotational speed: 900rpm
